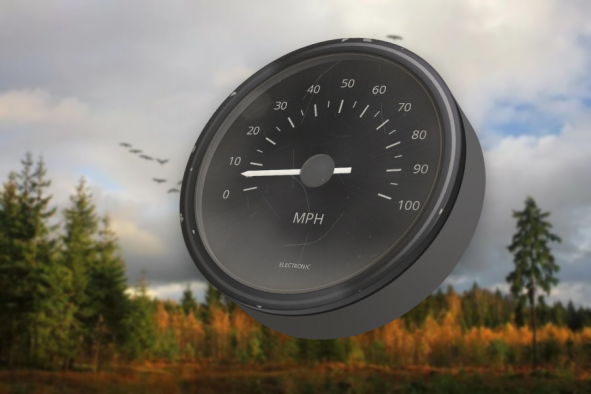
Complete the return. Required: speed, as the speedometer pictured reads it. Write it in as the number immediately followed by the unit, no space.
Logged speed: 5mph
